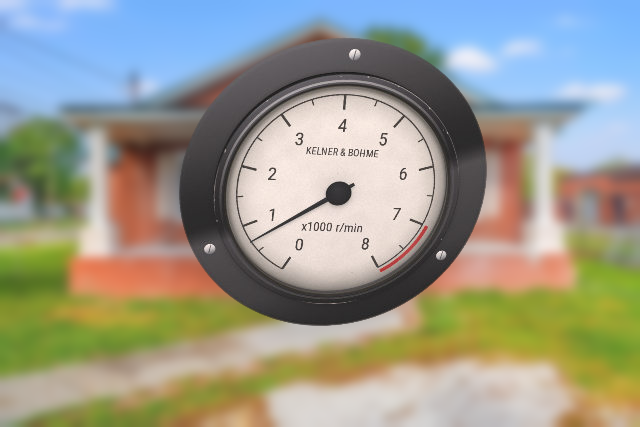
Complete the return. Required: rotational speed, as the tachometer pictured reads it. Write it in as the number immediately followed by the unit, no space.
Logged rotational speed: 750rpm
